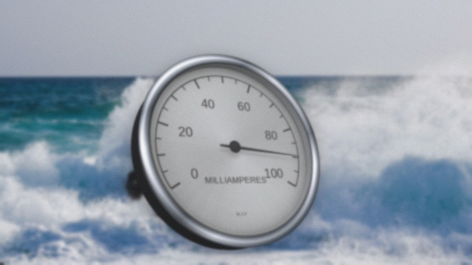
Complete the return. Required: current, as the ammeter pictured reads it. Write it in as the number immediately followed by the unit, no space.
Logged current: 90mA
